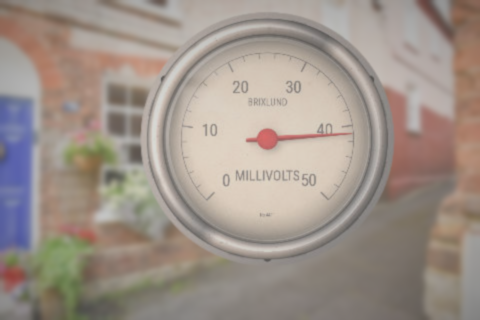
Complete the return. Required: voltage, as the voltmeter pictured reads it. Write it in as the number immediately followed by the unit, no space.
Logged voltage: 41mV
